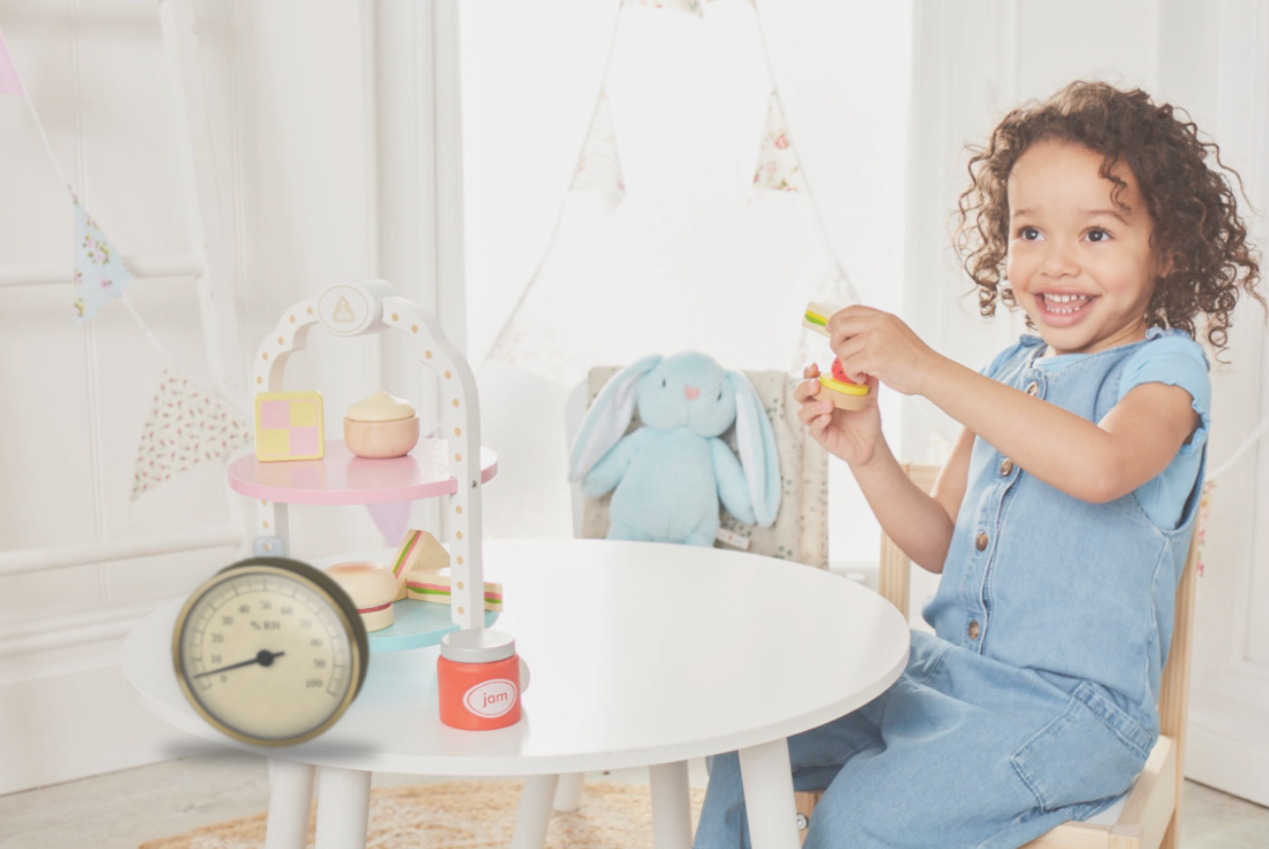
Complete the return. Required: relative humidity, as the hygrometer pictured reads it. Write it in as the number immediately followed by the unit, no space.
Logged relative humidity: 5%
